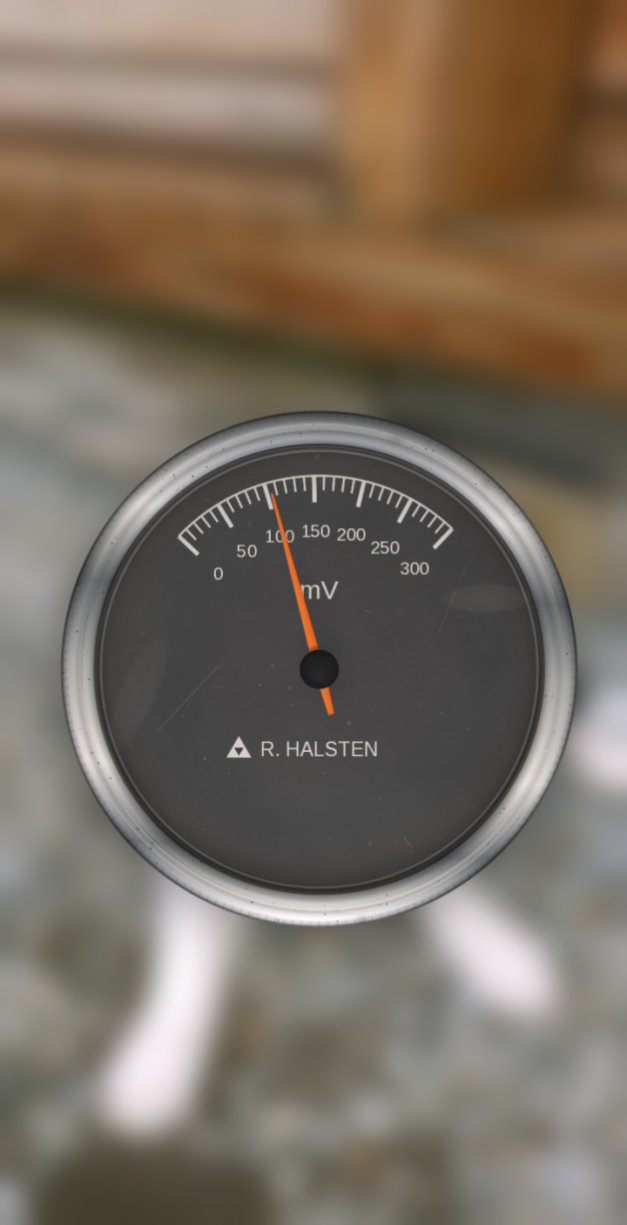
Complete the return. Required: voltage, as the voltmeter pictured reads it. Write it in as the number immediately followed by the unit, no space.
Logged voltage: 105mV
